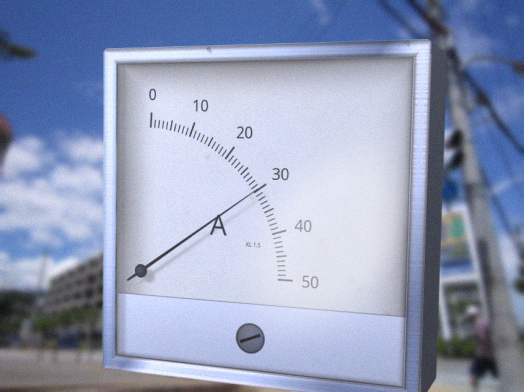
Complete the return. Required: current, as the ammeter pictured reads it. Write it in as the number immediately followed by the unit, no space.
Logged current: 30A
